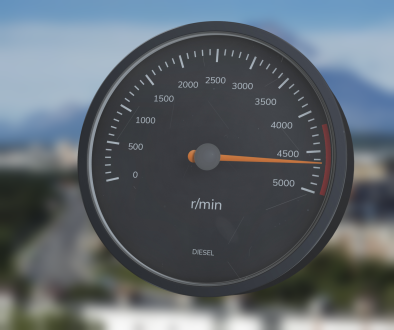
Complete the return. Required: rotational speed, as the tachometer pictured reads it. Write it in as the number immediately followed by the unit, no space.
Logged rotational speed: 4650rpm
